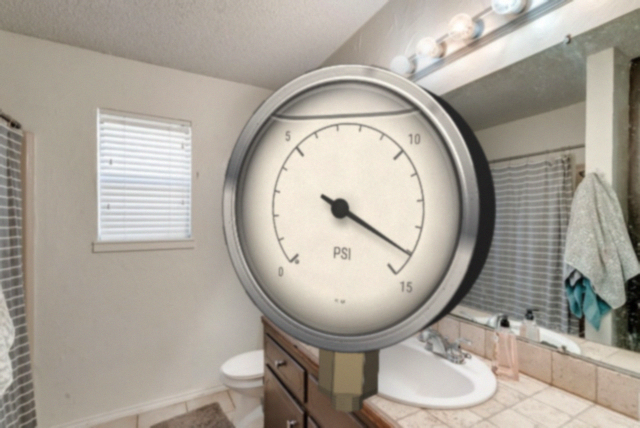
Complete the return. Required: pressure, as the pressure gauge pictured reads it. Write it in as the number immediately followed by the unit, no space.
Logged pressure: 14psi
